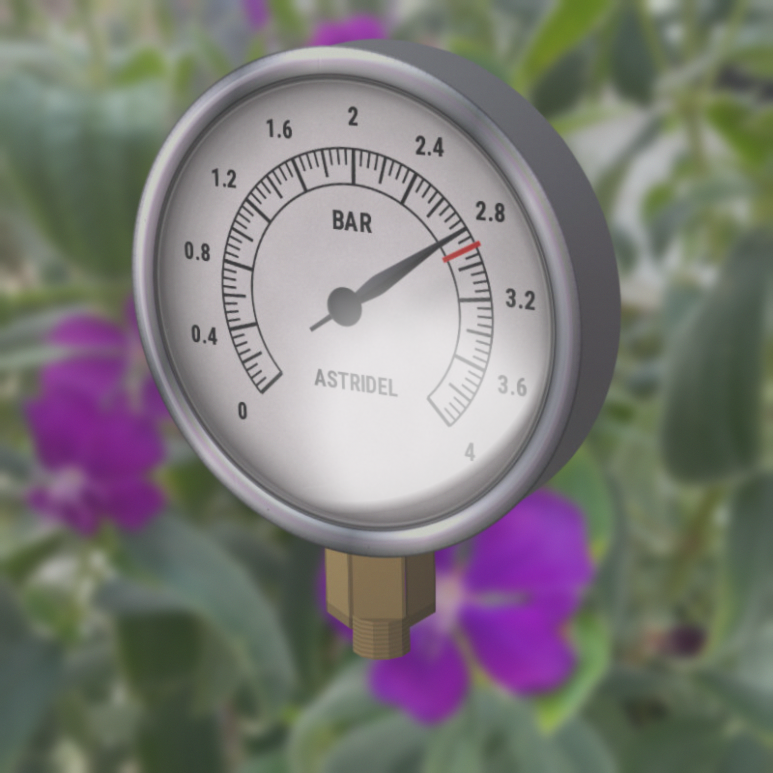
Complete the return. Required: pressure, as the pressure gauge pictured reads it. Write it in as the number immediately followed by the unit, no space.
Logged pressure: 2.8bar
